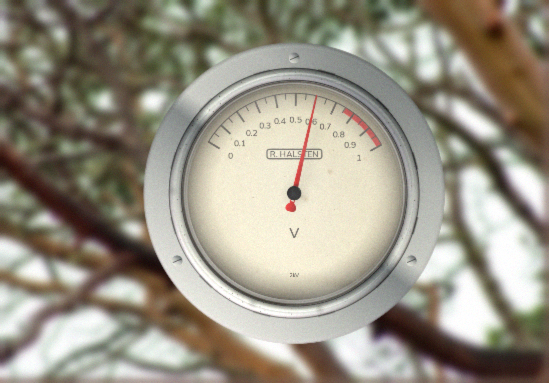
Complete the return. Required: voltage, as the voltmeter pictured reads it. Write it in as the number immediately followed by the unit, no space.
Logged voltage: 0.6V
